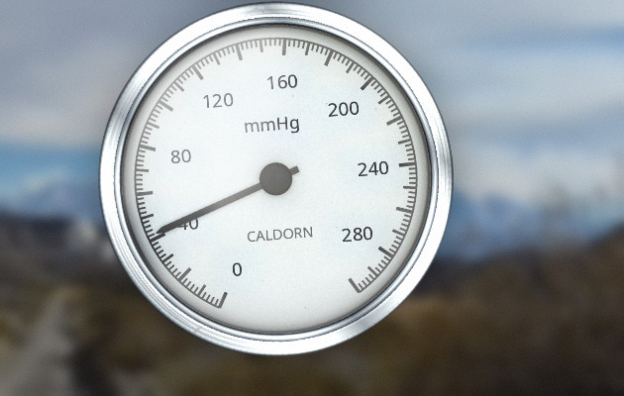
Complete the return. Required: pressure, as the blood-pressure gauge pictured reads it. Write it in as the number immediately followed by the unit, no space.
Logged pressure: 42mmHg
